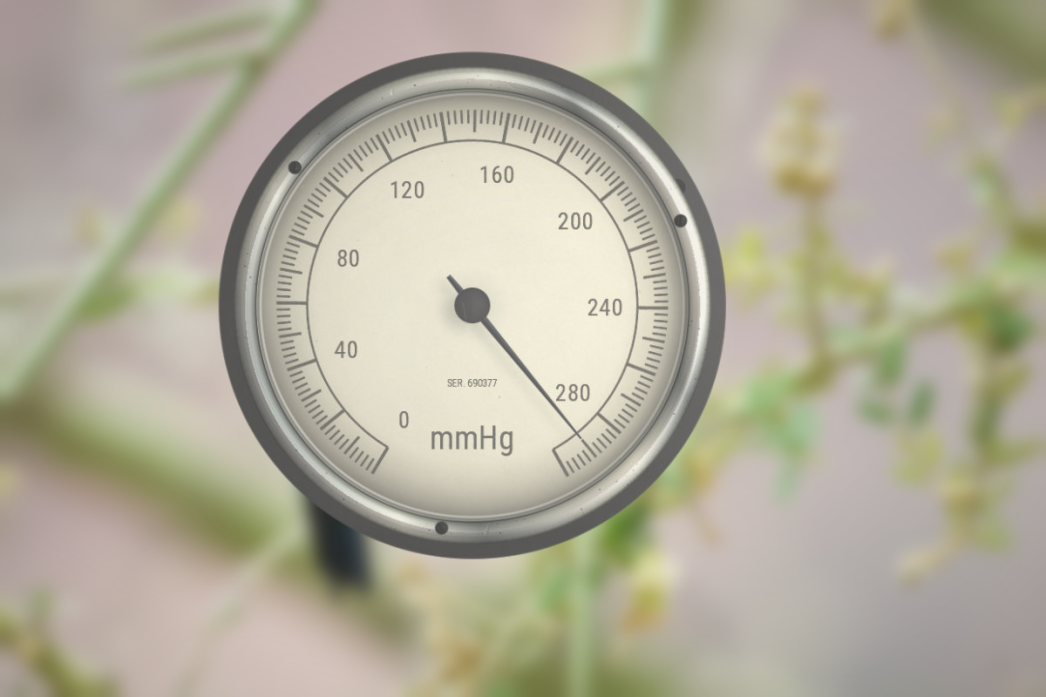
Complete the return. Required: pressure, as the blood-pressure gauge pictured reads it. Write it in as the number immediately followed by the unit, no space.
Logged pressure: 290mmHg
